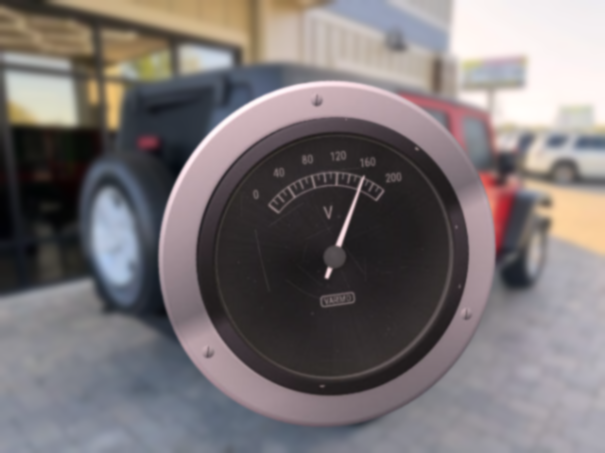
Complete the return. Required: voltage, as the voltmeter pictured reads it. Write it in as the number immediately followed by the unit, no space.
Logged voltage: 160V
